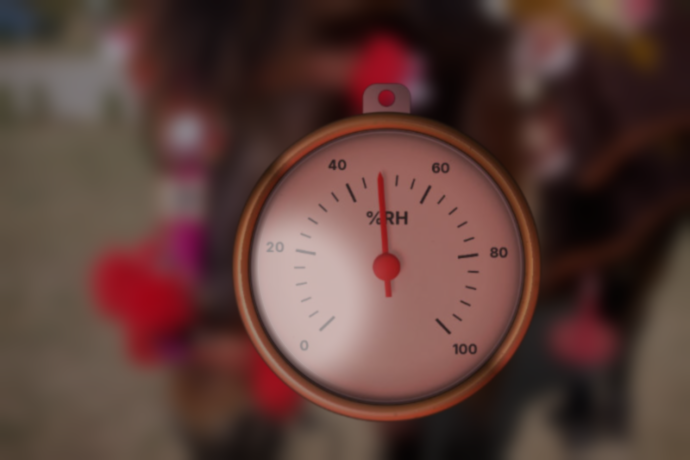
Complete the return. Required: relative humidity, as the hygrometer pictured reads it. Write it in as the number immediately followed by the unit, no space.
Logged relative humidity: 48%
